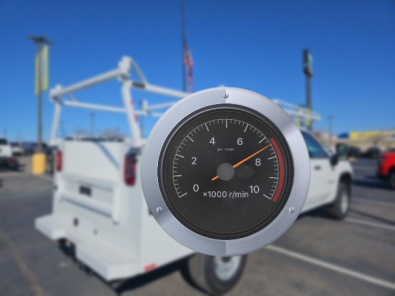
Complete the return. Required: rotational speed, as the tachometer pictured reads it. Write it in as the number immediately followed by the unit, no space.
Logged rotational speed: 7400rpm
